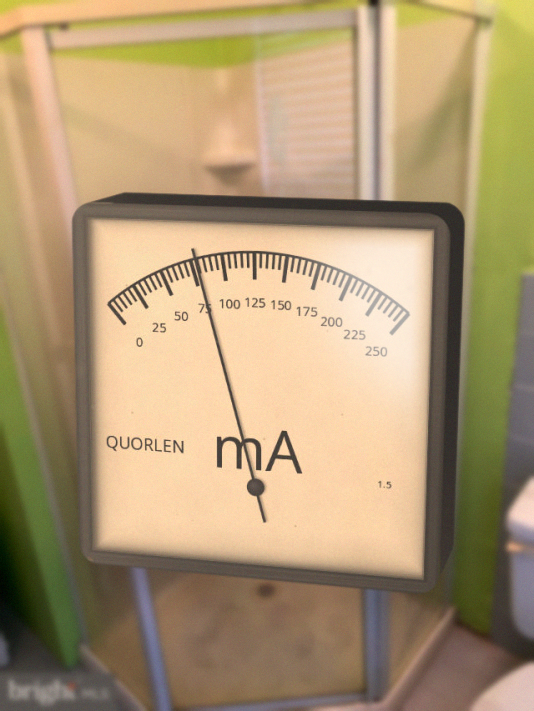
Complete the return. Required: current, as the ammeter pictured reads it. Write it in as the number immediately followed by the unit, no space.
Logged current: 80mA
